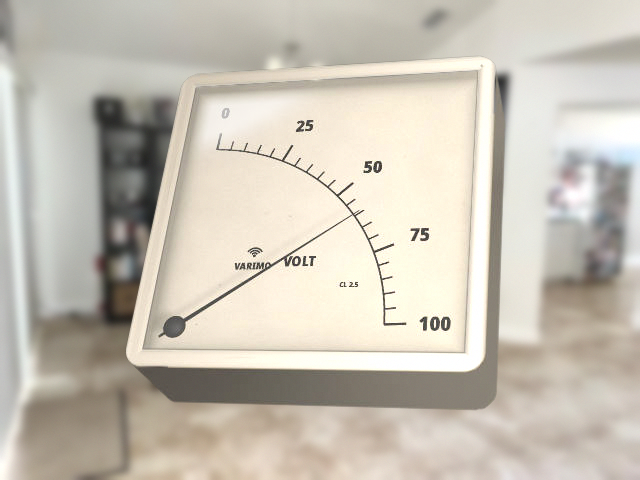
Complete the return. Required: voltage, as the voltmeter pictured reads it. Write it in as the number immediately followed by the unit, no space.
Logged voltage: 60V
